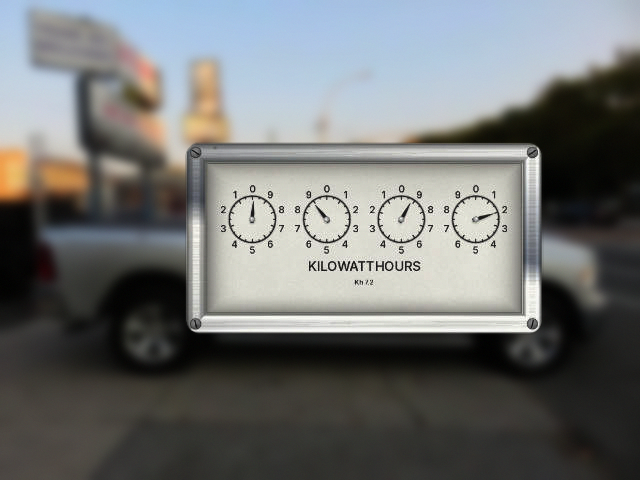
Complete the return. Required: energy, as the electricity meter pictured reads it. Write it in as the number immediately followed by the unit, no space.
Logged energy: 9892kWh
